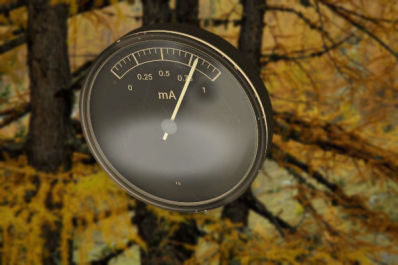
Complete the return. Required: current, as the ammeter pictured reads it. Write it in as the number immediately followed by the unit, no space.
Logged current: 0.8mA
